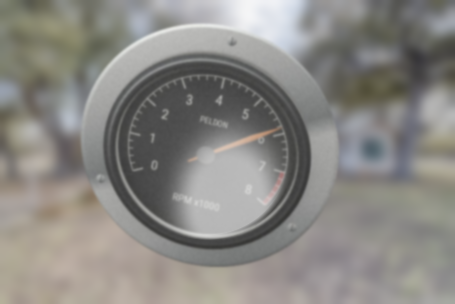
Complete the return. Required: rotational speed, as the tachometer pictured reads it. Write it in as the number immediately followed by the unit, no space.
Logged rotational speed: 5800rpm
